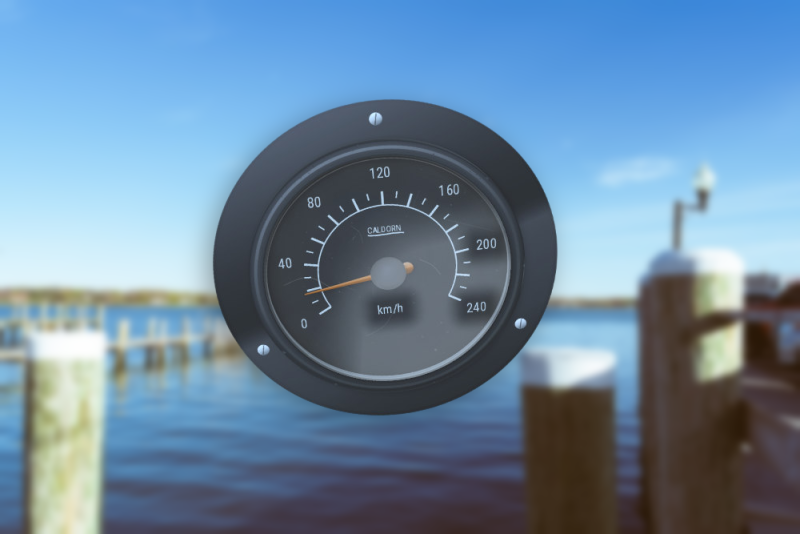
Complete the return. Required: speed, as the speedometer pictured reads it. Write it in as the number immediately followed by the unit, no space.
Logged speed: 20km/h
